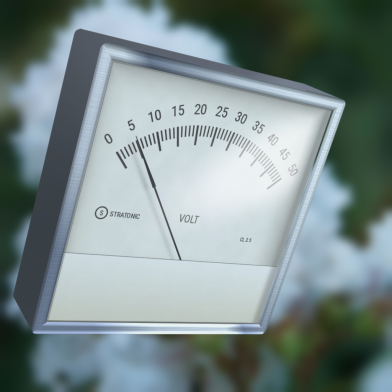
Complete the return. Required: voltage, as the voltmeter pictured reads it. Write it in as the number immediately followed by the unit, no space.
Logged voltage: 5V
